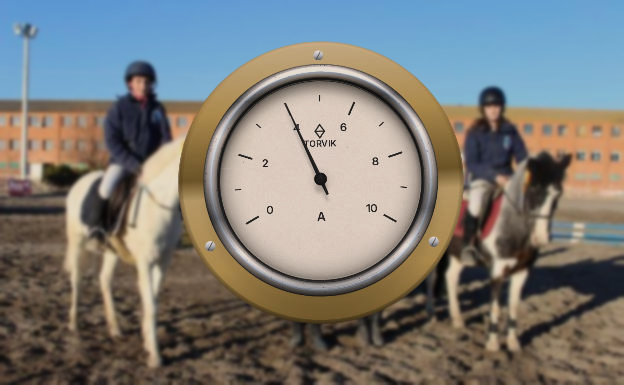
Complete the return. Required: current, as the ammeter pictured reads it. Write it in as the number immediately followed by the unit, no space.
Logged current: 4A
